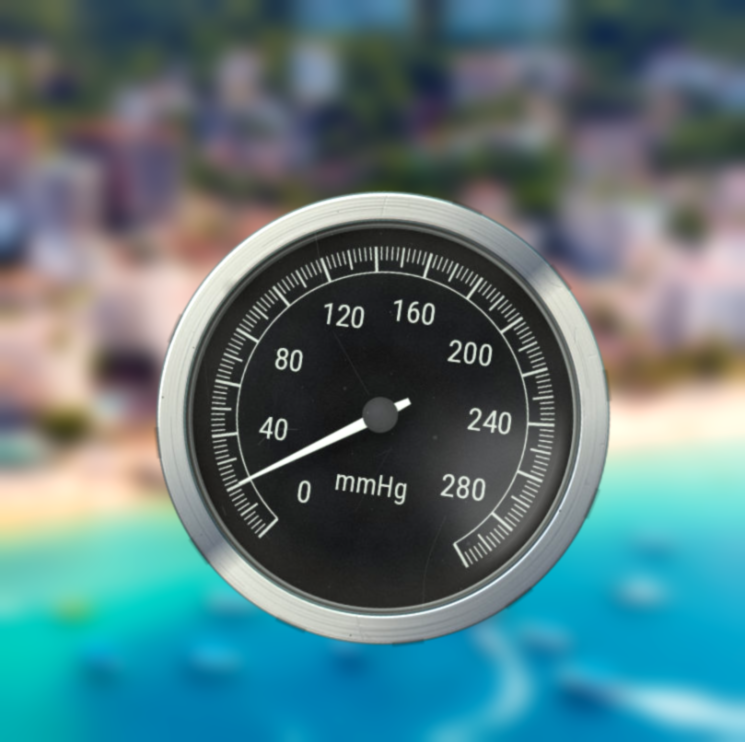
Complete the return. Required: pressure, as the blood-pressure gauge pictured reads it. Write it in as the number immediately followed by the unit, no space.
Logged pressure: 20mmHg
